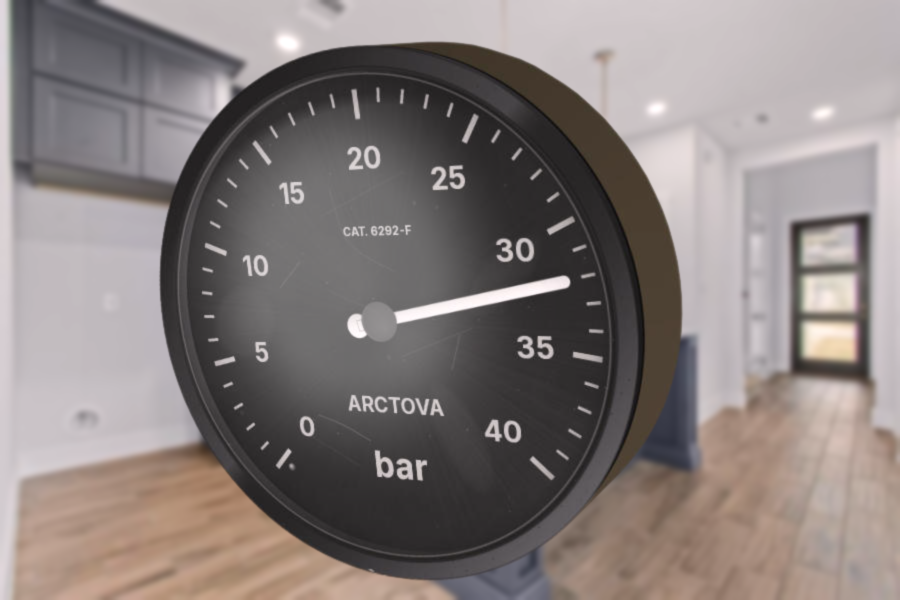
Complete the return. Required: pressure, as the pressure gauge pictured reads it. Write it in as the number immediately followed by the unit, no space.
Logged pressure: 32bar
